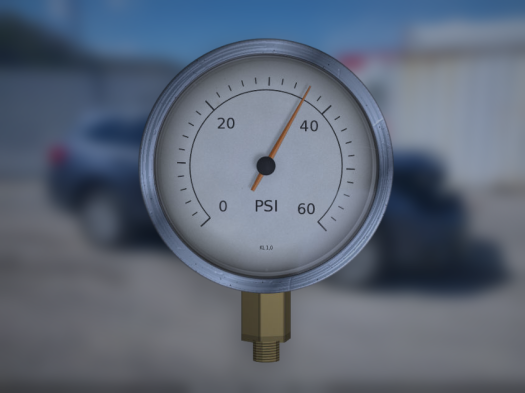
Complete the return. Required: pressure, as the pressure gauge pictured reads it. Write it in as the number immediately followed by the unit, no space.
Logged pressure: 36psi
